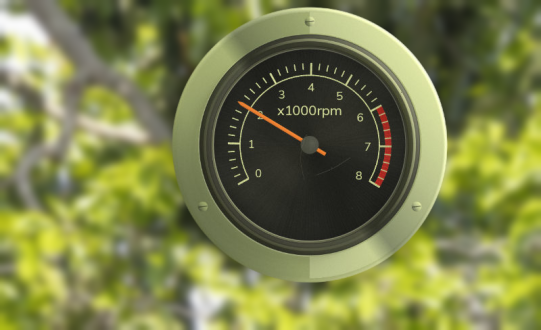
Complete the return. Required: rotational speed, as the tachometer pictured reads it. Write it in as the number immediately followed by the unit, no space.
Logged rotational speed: 2000rpm
